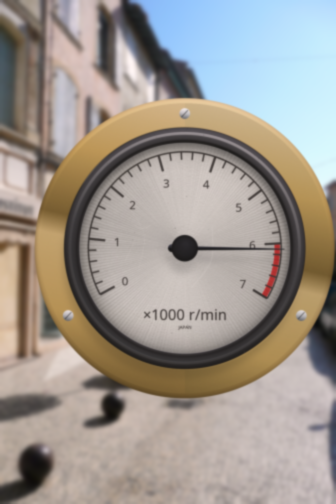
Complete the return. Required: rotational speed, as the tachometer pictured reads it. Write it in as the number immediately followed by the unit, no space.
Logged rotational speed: 6100rpm
